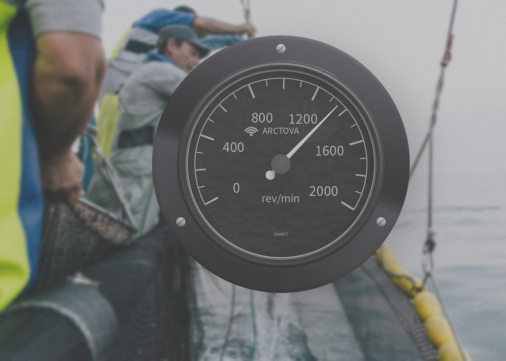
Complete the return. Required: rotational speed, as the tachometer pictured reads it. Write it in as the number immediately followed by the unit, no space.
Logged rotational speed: 1350rpm
